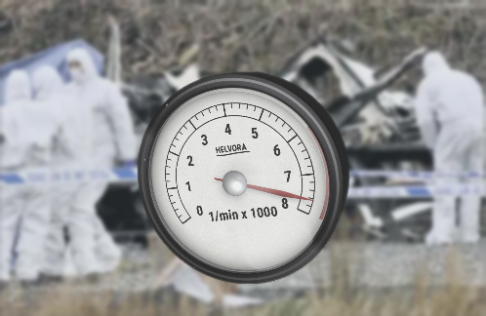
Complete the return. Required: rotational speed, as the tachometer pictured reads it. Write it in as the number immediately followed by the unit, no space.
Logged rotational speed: 7600rpm
